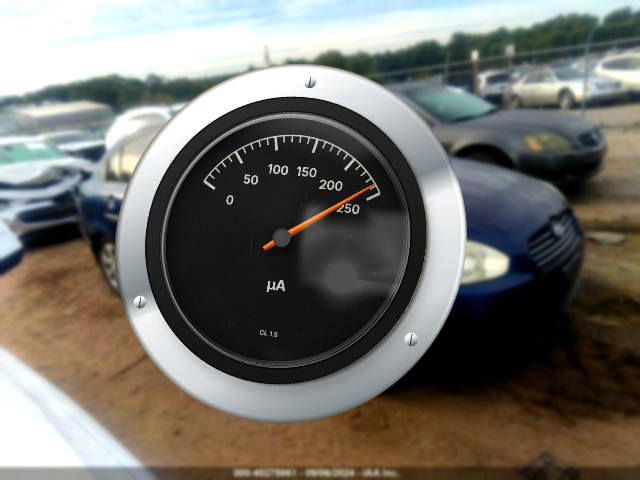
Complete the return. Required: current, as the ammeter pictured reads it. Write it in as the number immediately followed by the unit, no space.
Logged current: 240µA
